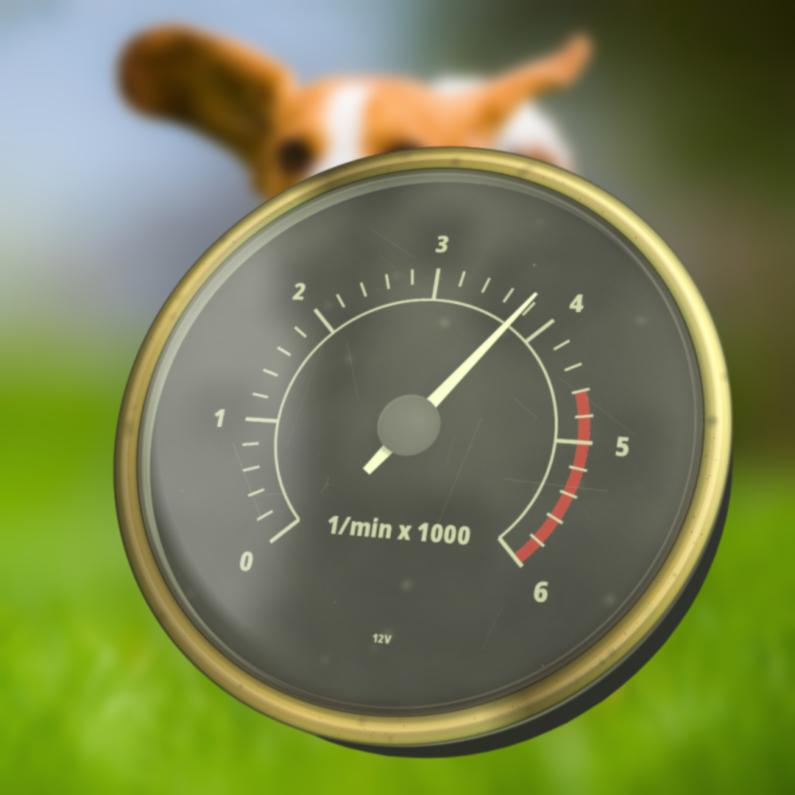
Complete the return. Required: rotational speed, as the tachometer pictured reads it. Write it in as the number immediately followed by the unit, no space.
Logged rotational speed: 3800rpm
